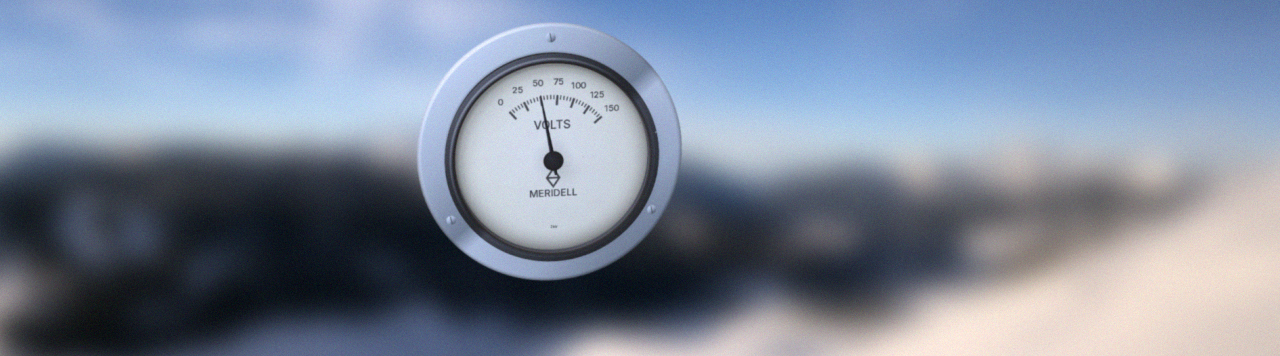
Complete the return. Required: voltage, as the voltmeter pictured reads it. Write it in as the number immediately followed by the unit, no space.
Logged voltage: 50V
